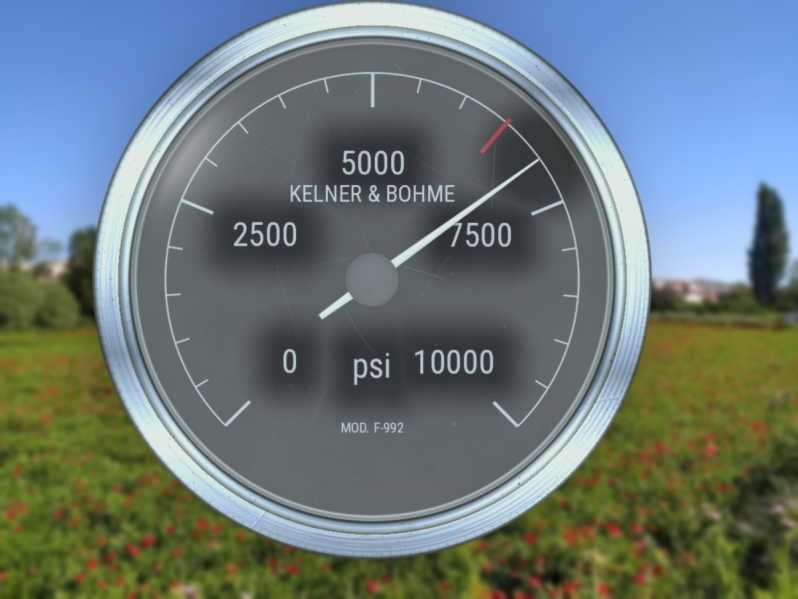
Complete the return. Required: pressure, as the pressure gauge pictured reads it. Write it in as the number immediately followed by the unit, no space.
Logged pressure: 7000psi
